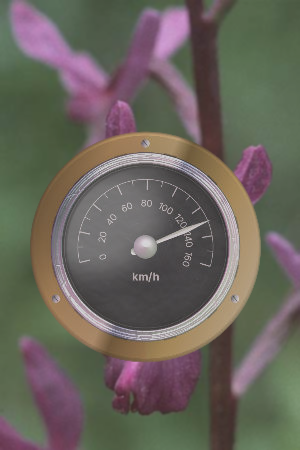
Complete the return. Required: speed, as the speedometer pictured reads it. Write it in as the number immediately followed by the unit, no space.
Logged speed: 130km/h
